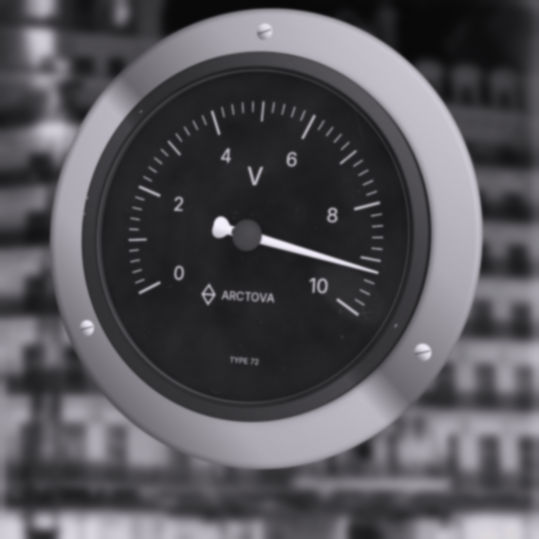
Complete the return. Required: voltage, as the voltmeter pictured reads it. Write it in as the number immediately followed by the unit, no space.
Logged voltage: 9.2V
